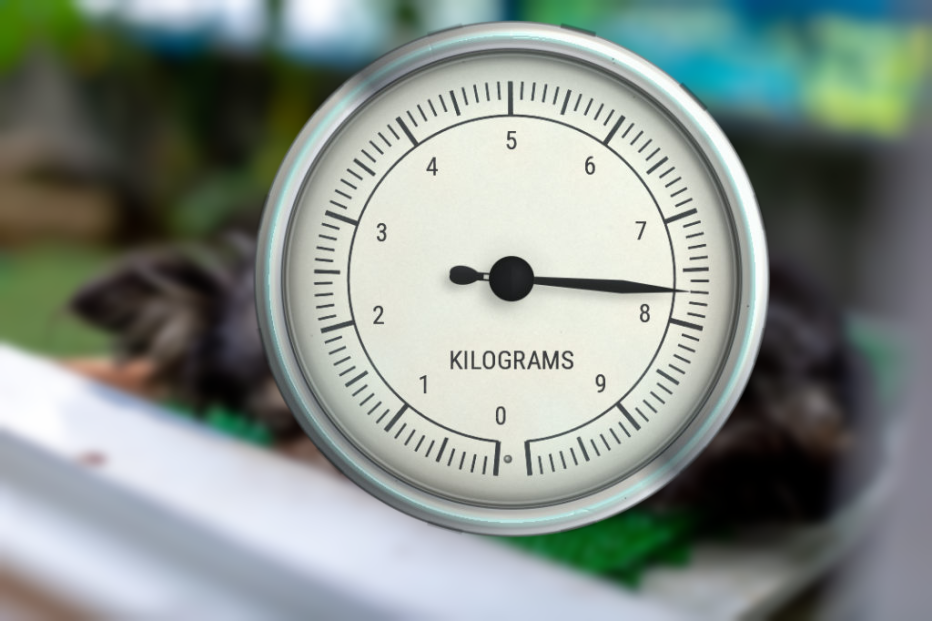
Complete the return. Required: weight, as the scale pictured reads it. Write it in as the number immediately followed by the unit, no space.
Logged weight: 7.7kg
